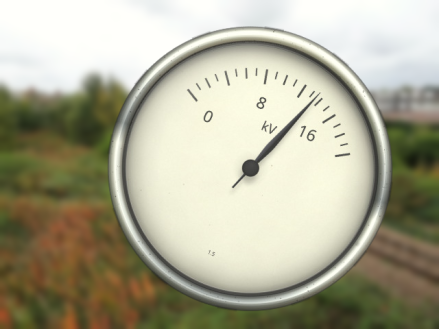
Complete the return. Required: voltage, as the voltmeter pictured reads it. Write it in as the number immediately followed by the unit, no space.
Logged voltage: 13.5kV
